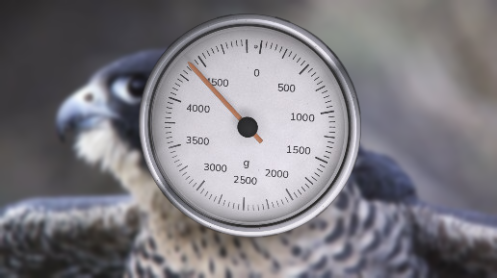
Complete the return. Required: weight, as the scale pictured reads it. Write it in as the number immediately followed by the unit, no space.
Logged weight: 4400g
